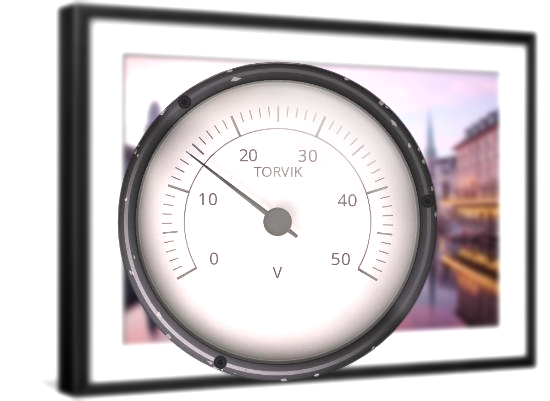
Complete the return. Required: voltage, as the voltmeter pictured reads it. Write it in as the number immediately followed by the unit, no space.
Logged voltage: 14V
